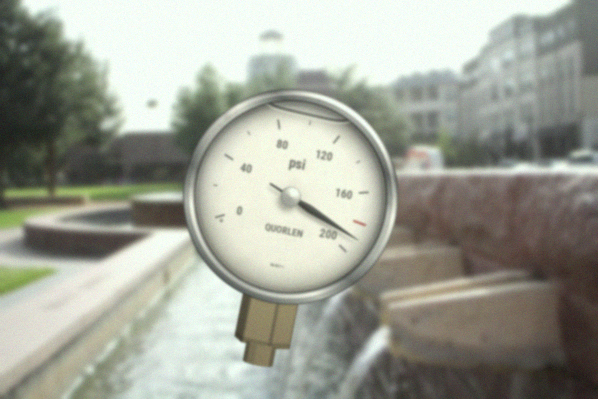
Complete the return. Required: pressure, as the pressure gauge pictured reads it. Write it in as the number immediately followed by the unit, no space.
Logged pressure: 190psi
